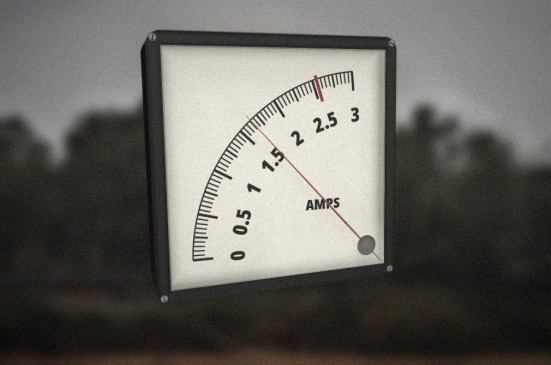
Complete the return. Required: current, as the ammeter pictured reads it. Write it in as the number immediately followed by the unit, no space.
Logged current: 1.65A
